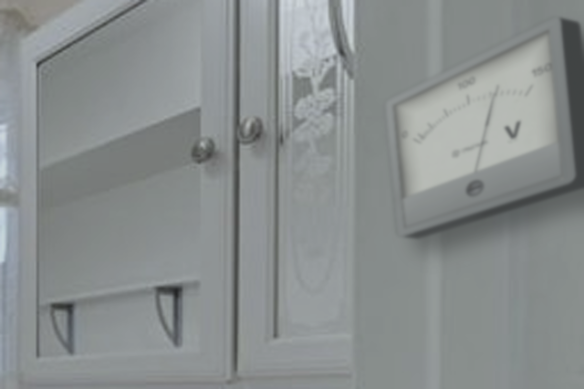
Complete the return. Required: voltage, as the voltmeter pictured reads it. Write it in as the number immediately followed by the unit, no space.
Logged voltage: 125V
